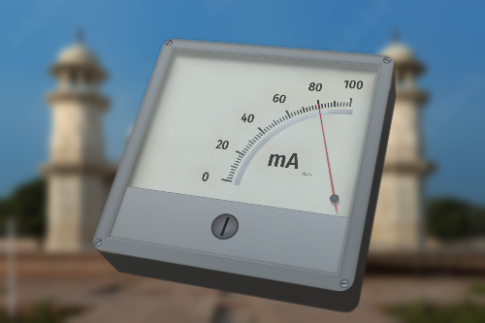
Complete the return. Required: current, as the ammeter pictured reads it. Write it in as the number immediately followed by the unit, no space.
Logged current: 80mA
